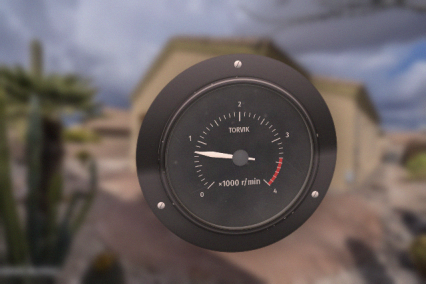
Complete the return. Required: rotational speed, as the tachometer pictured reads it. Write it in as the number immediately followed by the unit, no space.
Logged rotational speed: 800rpm
